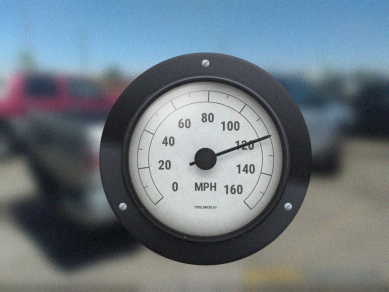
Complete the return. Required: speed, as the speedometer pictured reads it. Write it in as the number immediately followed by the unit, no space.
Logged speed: 120mph
